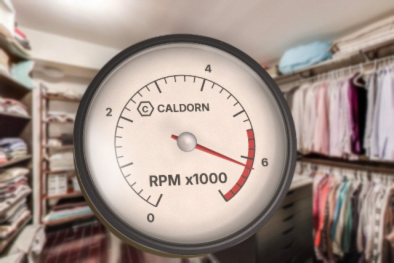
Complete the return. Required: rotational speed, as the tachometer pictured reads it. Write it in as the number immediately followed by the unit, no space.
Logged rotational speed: 6200rpm
